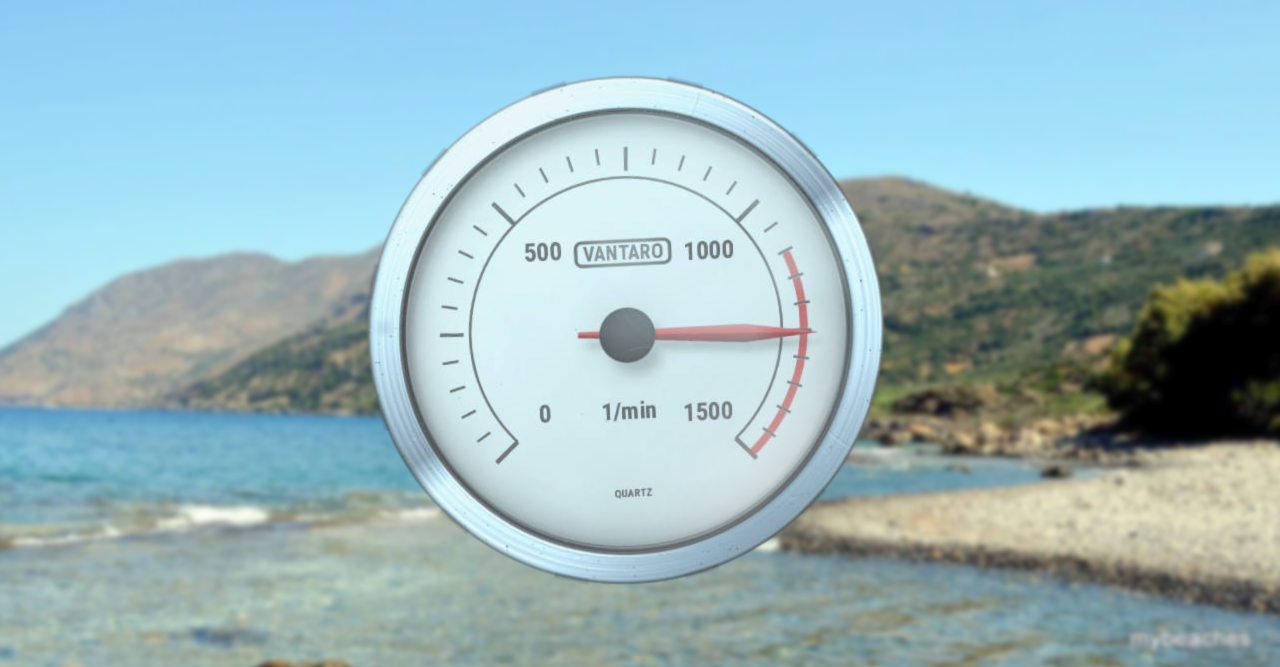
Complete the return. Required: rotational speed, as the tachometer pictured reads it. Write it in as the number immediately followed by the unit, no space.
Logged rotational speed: 1250rpm
